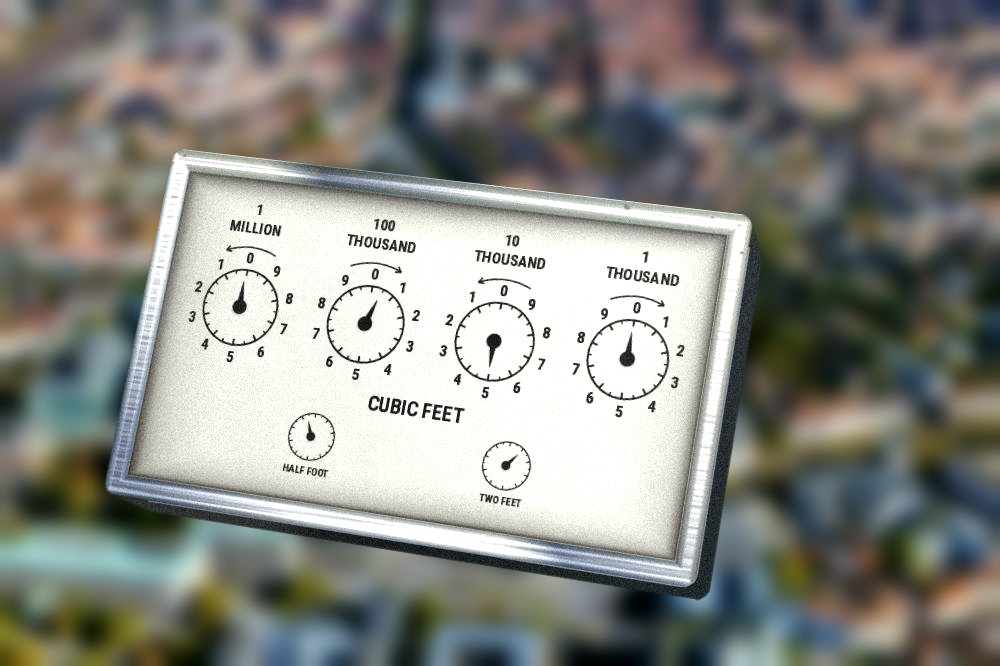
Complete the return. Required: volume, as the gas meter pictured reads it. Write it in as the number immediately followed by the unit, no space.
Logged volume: 5000ft³
